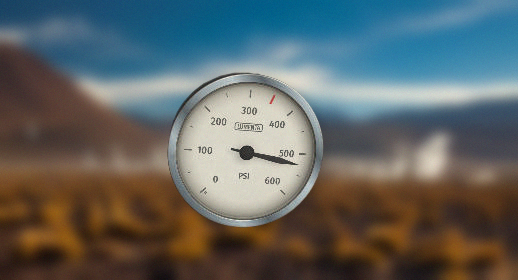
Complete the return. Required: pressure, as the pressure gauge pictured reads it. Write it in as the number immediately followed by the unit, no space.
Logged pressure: 525psi
